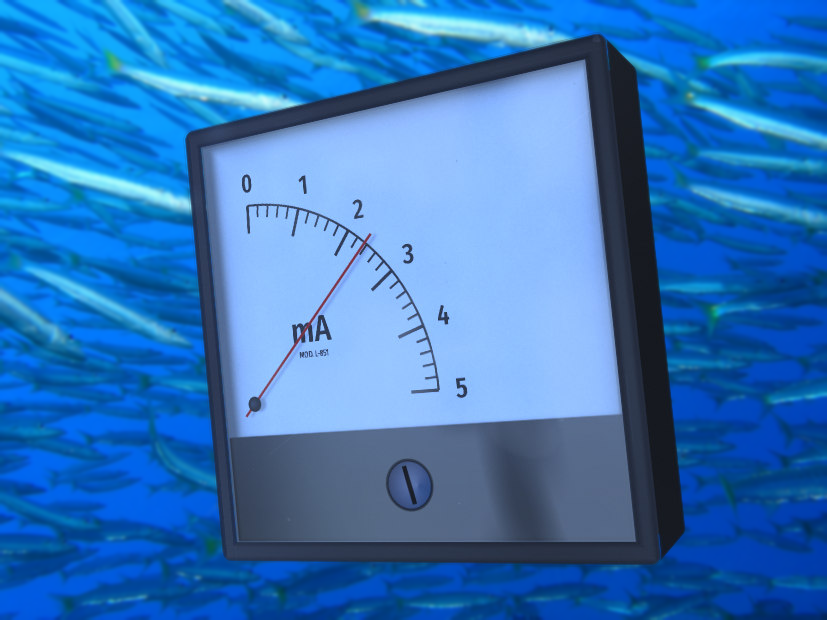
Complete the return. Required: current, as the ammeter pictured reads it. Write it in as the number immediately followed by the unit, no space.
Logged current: 2.4mA
